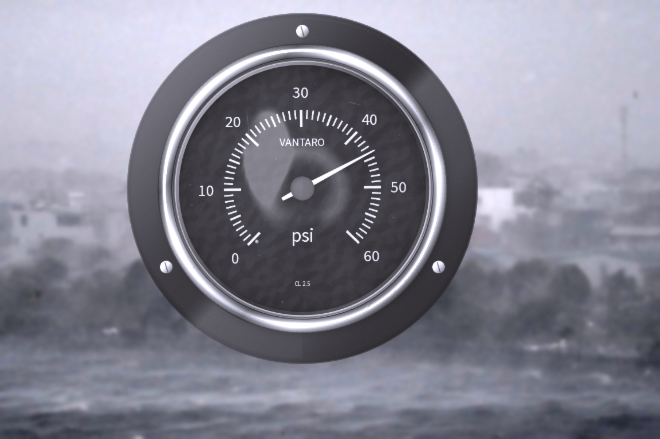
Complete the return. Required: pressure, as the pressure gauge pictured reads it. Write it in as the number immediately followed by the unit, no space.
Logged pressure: 44psi
